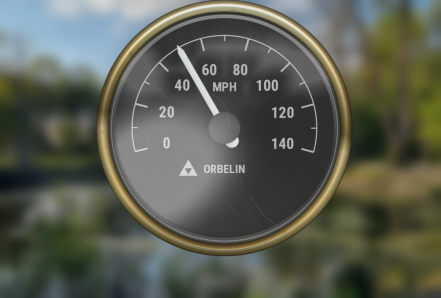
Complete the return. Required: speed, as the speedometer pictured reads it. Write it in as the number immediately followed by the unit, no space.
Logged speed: 50mph
